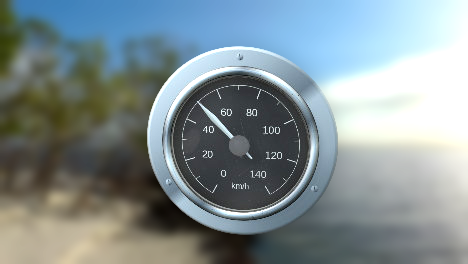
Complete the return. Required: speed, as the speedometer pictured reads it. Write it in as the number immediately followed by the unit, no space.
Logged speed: 50km/h
